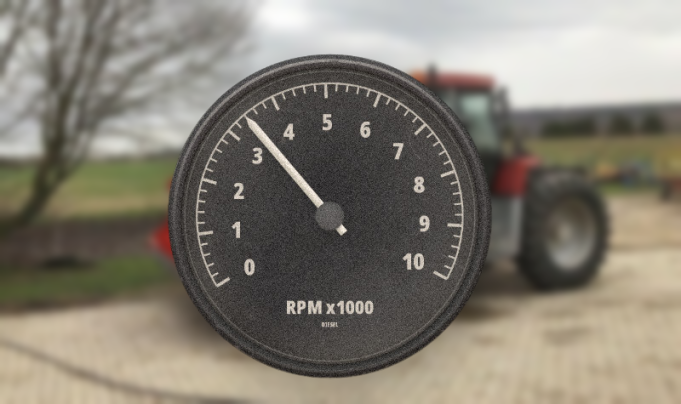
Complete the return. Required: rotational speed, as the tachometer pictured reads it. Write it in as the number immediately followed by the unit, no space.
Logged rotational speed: 3400rpm
